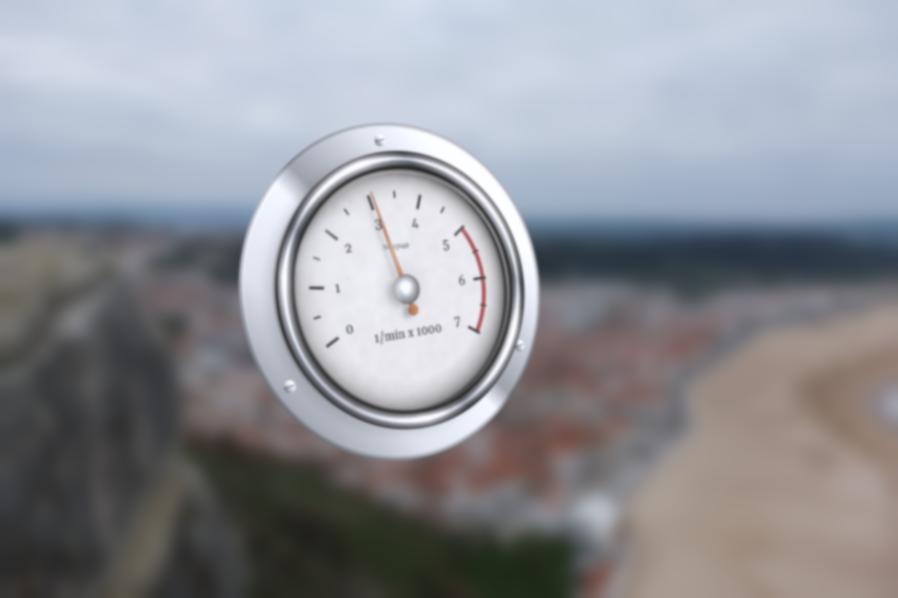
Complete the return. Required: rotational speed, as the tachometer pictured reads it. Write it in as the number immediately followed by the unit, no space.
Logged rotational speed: 3000rpm
